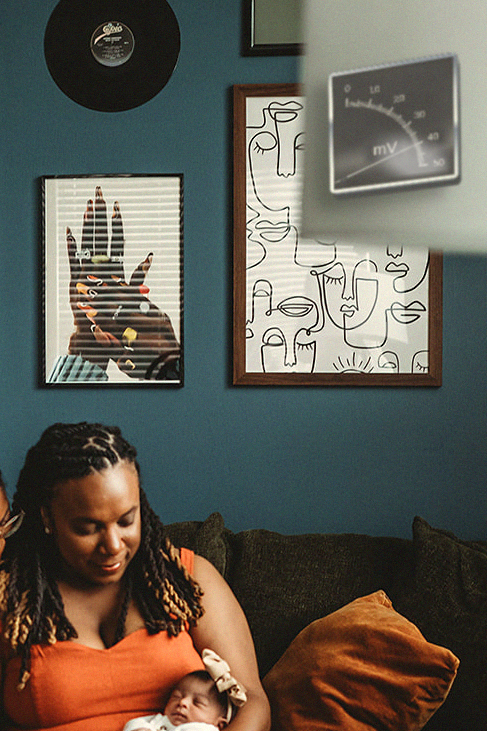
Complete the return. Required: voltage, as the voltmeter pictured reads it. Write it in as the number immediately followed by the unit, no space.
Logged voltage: 40mV
